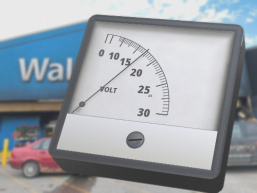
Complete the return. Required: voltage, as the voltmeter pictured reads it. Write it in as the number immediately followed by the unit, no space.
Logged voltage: 17.5V
